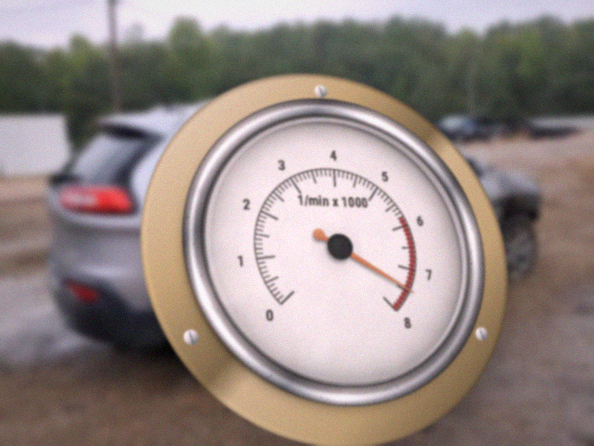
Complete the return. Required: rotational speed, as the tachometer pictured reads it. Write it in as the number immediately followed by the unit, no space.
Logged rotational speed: 7500rpm
